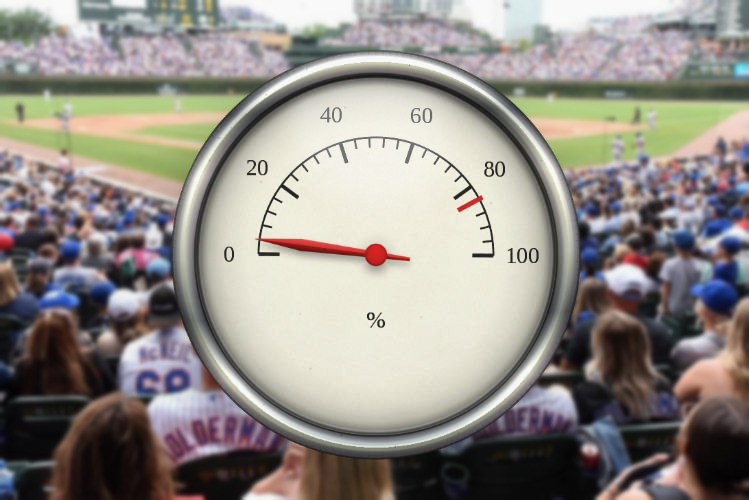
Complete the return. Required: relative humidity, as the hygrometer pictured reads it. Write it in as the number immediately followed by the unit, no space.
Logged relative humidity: 4%
